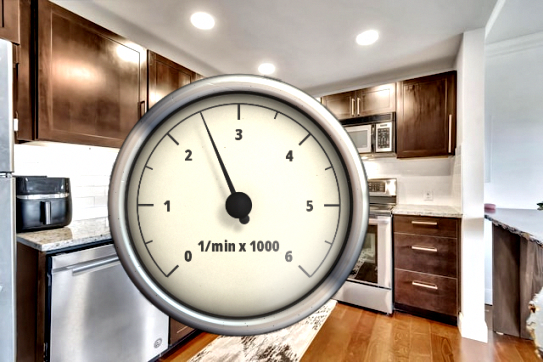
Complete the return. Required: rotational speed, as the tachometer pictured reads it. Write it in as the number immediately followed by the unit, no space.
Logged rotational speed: 2500rpm
